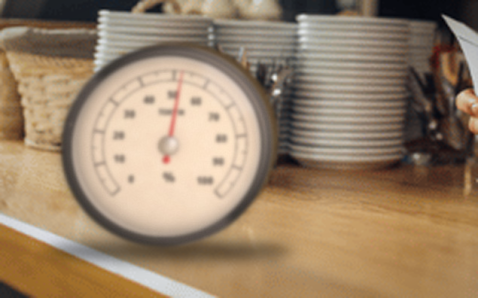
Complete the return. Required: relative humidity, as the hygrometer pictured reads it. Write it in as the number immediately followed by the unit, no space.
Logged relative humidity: 52.5%
